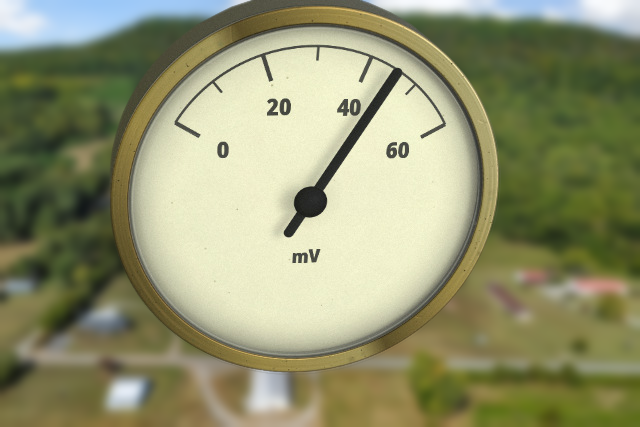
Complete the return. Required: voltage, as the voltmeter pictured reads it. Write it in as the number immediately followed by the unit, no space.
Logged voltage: 45mV
